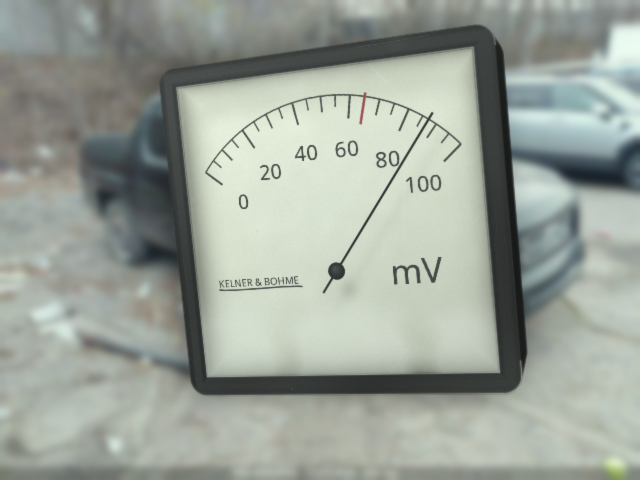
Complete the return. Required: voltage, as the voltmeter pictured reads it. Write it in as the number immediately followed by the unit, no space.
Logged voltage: 87.5mV
